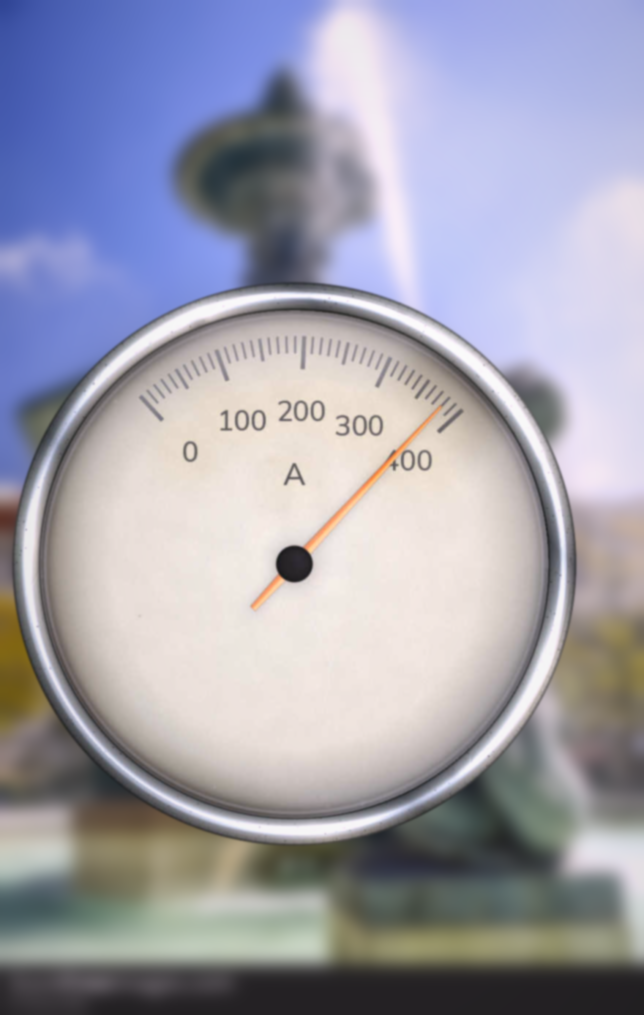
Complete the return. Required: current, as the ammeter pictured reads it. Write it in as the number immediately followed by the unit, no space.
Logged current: 380A
